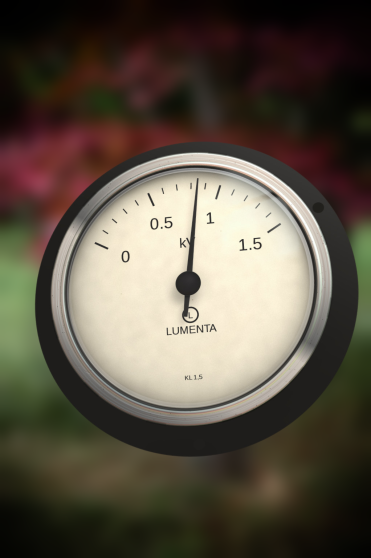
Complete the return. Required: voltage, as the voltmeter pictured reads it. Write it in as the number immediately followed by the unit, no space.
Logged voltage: 0.85kV
